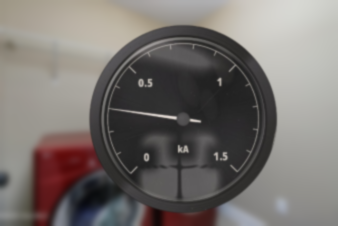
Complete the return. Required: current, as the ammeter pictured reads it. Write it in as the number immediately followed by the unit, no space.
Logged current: 0.3kA
